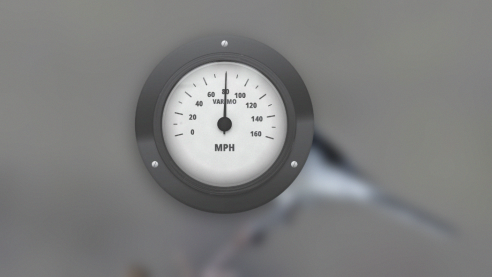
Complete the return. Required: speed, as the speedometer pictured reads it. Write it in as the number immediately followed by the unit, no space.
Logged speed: 80mph
